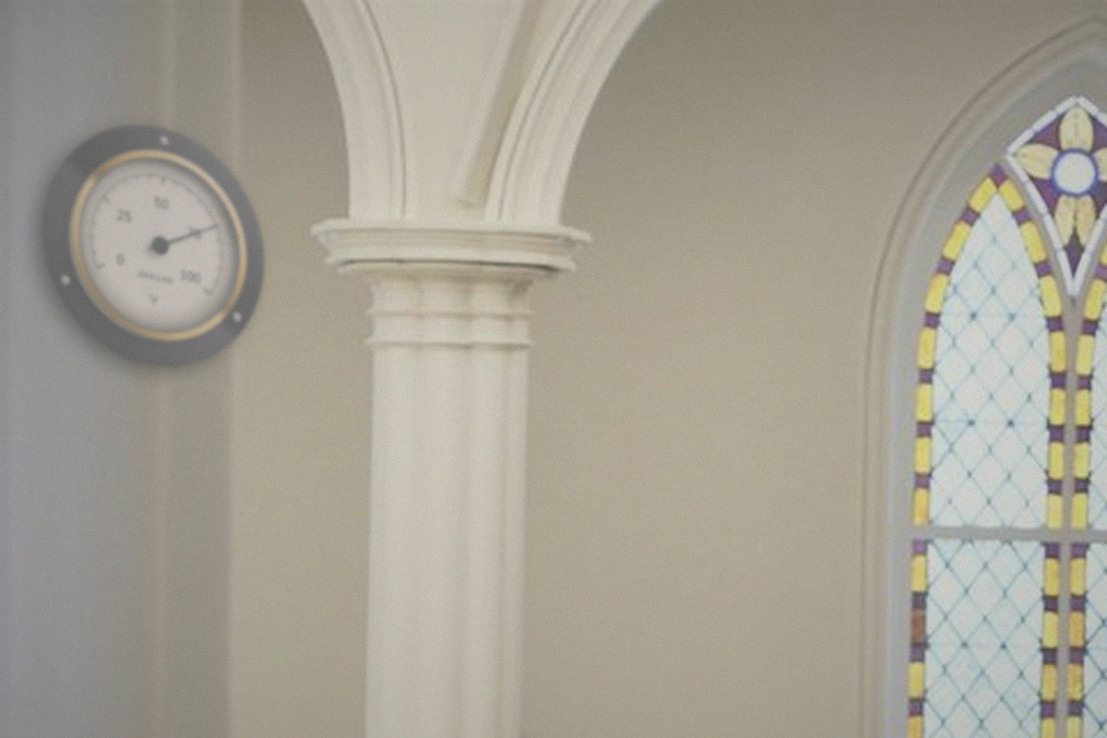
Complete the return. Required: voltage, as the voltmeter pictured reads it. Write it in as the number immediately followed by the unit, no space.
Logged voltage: 75V
